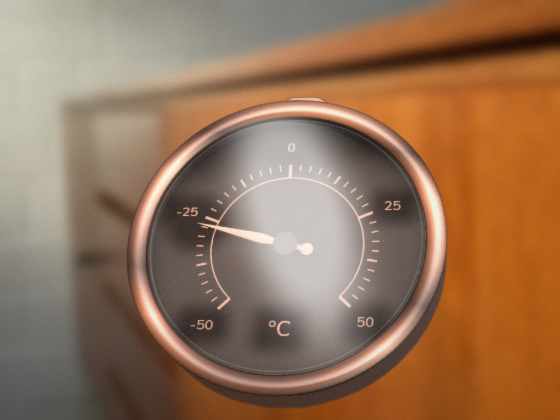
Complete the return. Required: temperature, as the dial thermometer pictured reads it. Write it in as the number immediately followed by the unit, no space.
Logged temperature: -27.5°C
